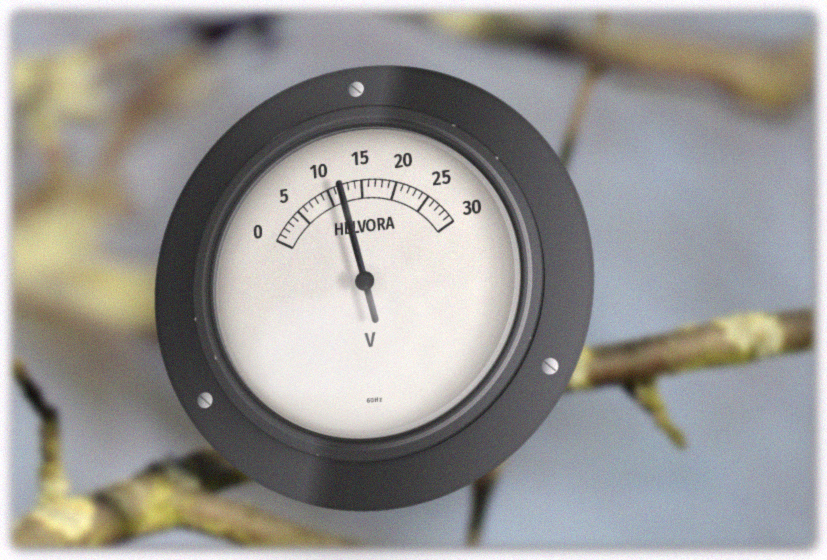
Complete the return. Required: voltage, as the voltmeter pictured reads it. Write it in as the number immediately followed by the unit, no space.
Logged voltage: 12V
